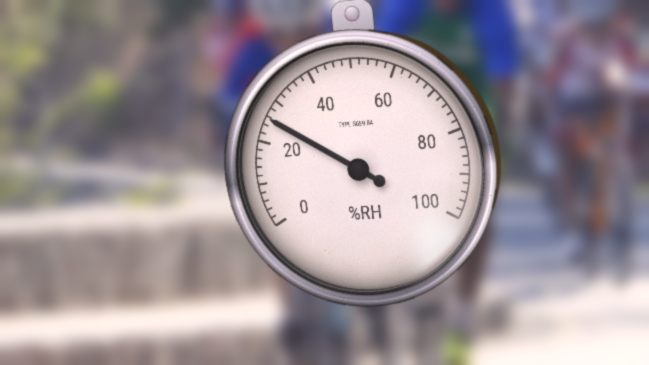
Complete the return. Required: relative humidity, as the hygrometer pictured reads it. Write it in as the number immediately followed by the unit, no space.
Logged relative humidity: 26%
